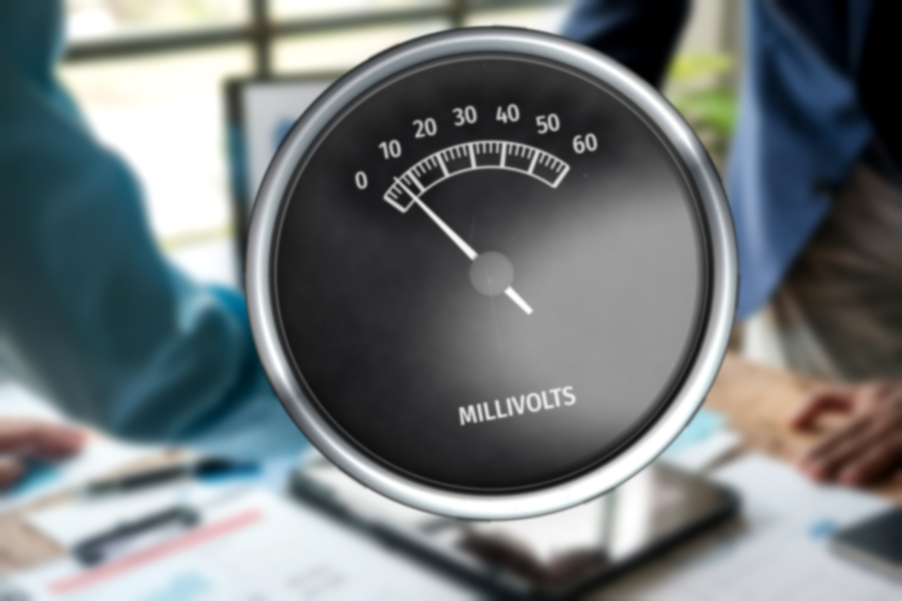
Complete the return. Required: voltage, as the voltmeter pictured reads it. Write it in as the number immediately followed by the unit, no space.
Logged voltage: 6mV
